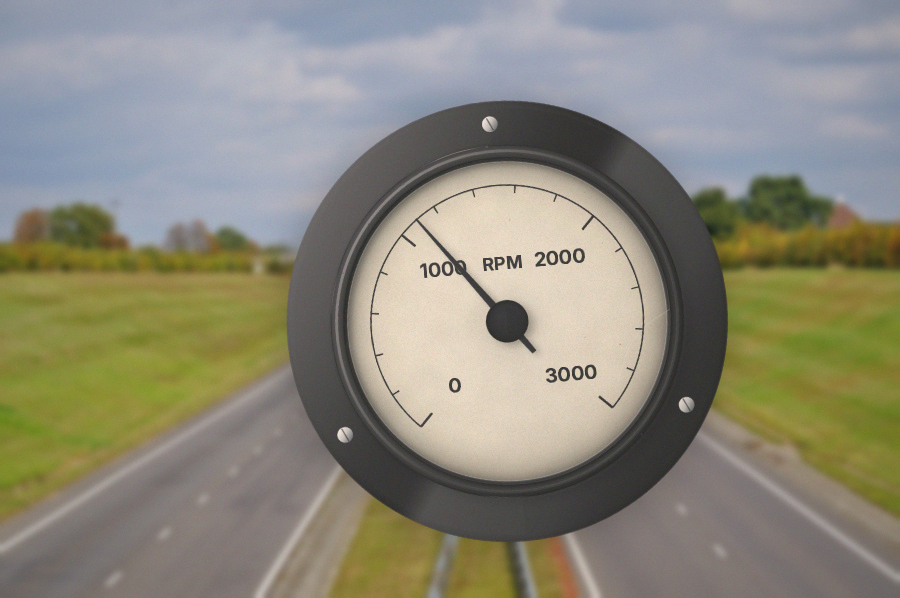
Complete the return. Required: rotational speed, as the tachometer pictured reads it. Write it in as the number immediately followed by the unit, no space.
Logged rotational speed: 1100rpm
